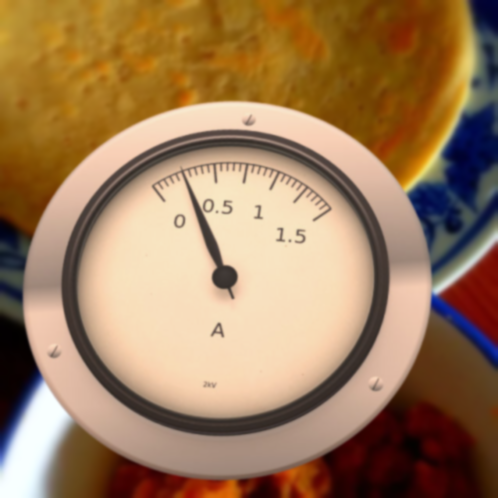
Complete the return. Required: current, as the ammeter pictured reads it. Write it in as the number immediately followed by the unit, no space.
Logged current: 0.25A
